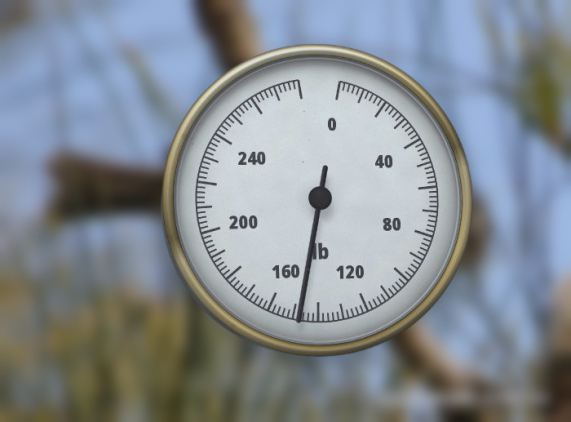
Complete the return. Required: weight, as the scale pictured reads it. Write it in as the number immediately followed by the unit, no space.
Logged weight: 148lb
